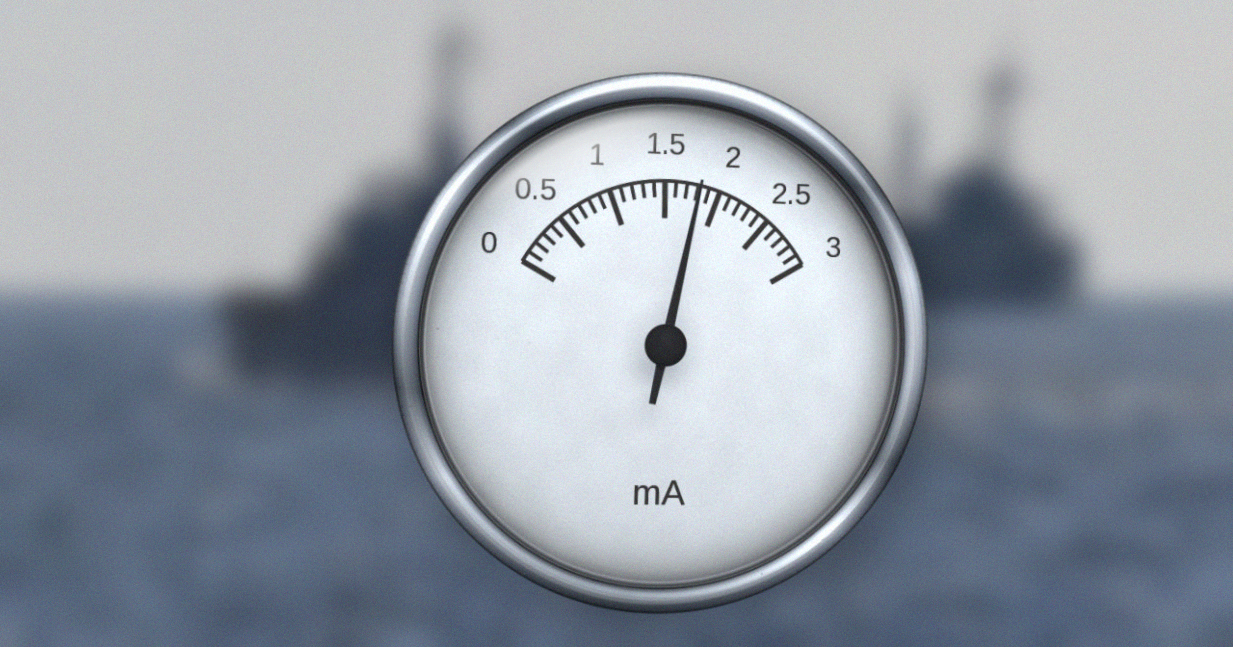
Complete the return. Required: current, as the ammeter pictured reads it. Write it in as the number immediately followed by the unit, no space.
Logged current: 1.8mA
